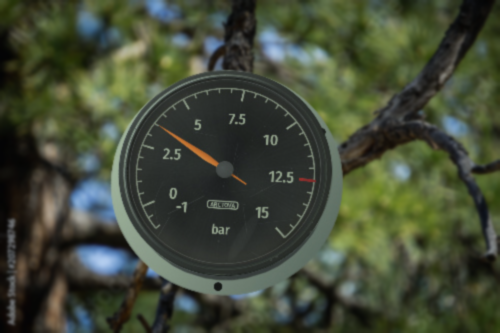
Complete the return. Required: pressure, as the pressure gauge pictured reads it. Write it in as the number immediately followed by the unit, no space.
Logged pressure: 3.5bar
